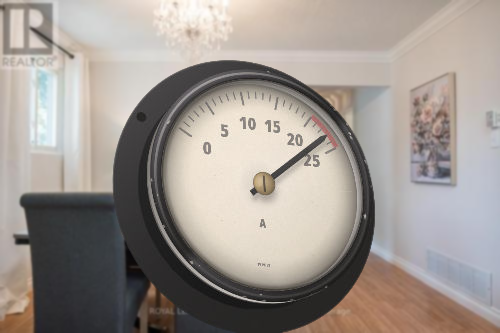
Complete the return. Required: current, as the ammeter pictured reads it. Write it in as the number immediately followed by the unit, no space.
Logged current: 23A
